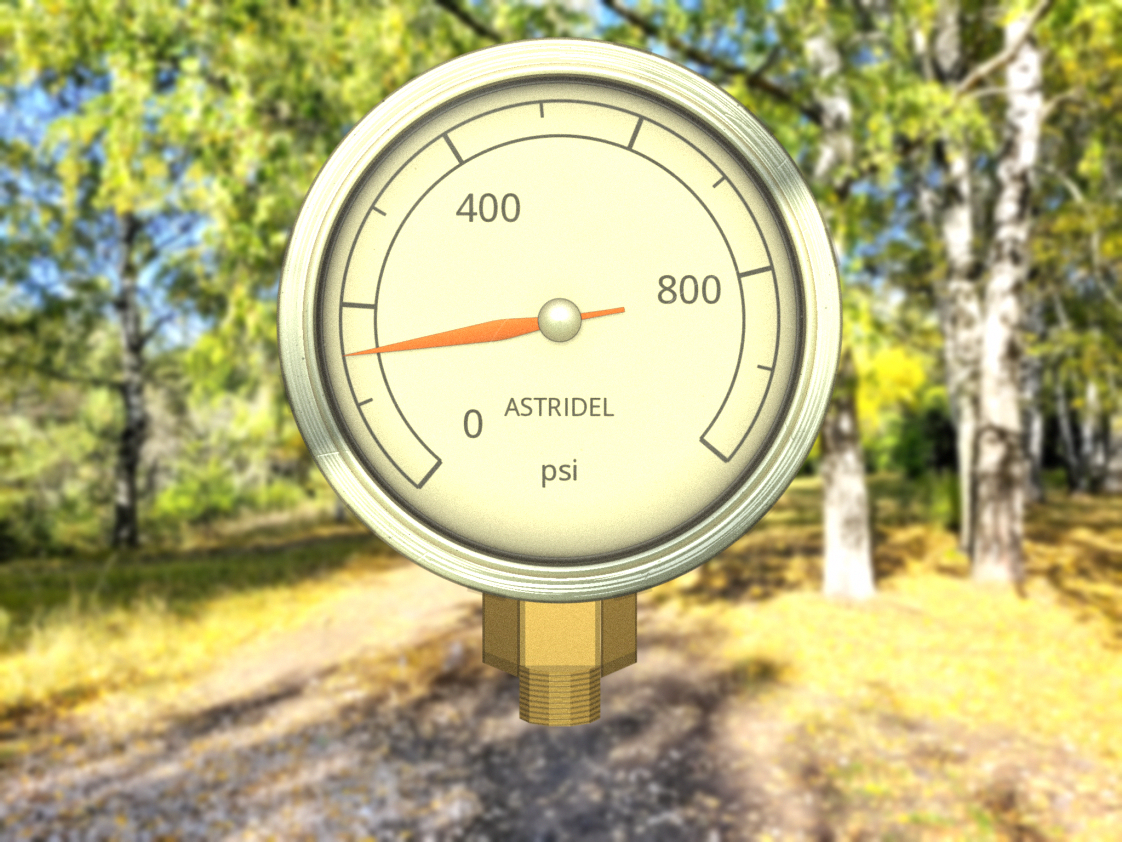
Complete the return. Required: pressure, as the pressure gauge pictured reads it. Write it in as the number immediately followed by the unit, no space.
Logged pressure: 150psi
